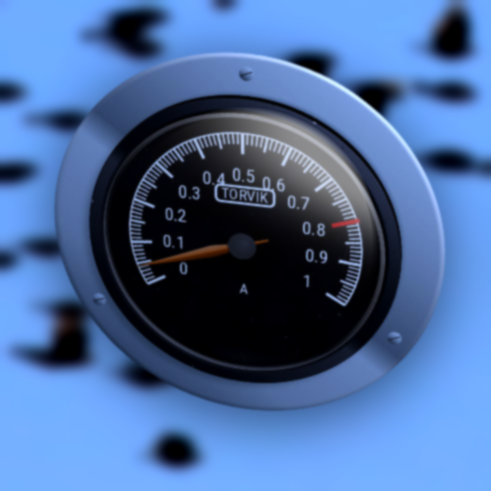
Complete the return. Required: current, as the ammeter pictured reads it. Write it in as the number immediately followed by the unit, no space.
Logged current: 0.05A
